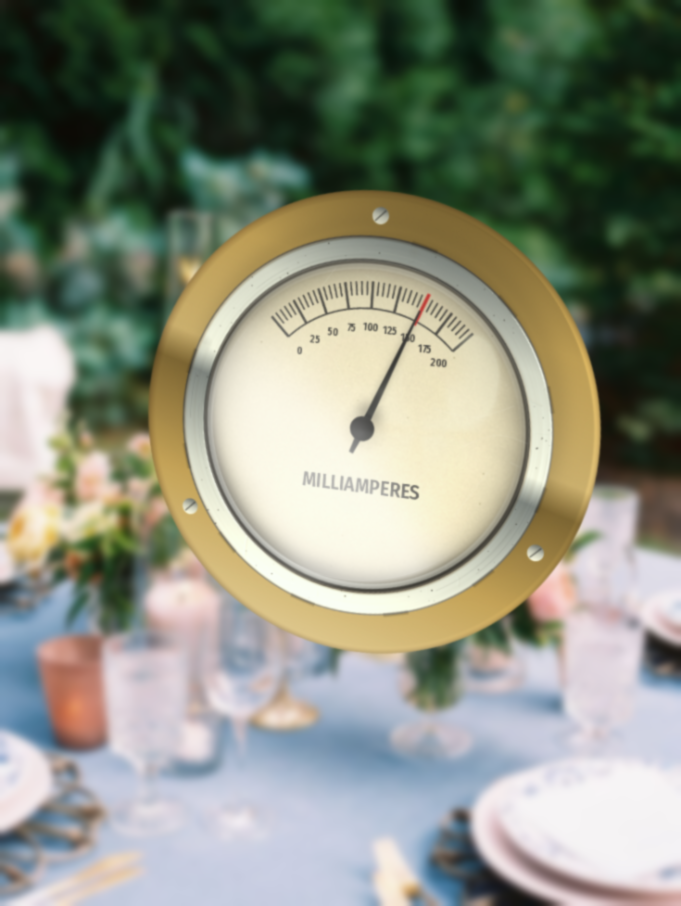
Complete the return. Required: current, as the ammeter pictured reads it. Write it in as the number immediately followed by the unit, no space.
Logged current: 150mA
